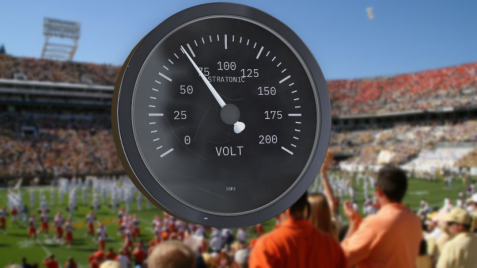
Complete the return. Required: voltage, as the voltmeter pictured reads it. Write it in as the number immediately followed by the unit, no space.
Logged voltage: 70V
